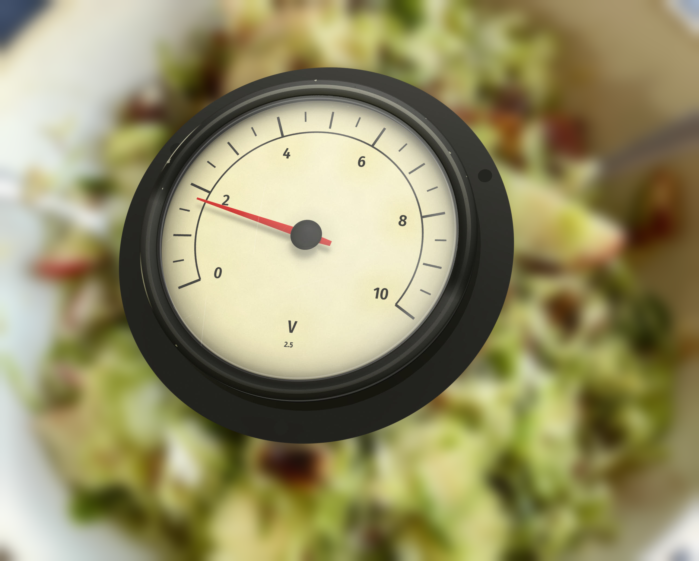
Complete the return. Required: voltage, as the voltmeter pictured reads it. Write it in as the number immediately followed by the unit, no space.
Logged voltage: 1.75V
